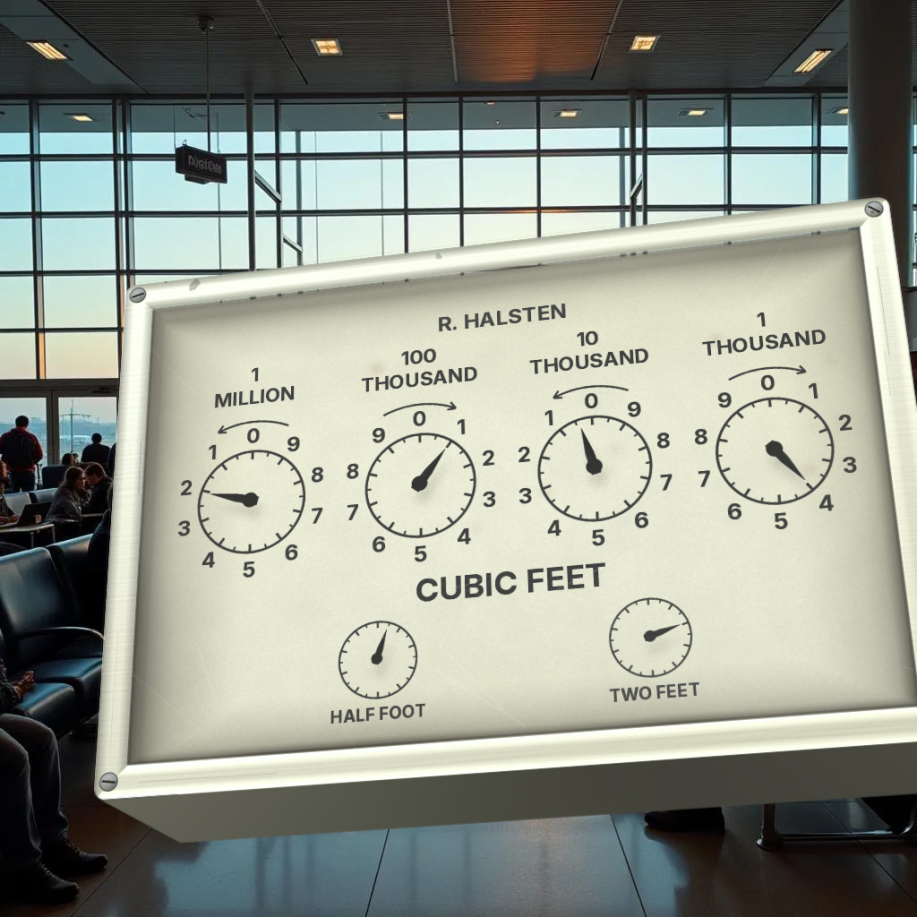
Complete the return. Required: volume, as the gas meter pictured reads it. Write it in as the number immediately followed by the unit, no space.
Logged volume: 210400ft³
